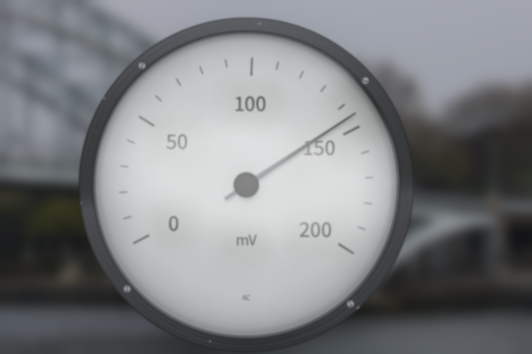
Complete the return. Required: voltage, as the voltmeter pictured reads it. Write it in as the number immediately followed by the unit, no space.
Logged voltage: 145mV
